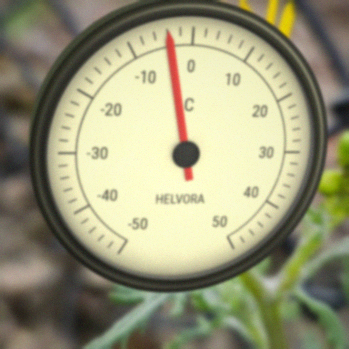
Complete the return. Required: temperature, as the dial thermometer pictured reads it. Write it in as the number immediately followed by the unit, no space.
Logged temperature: -4°C
